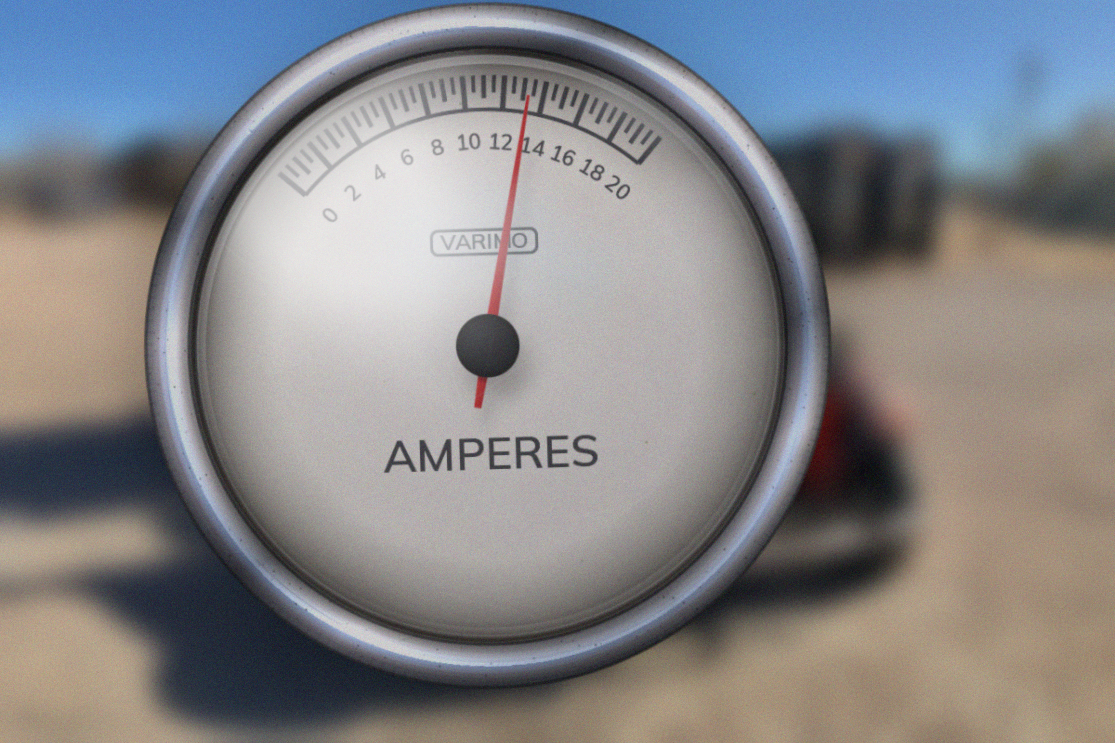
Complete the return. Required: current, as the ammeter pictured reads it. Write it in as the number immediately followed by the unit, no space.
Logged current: 13.25A
